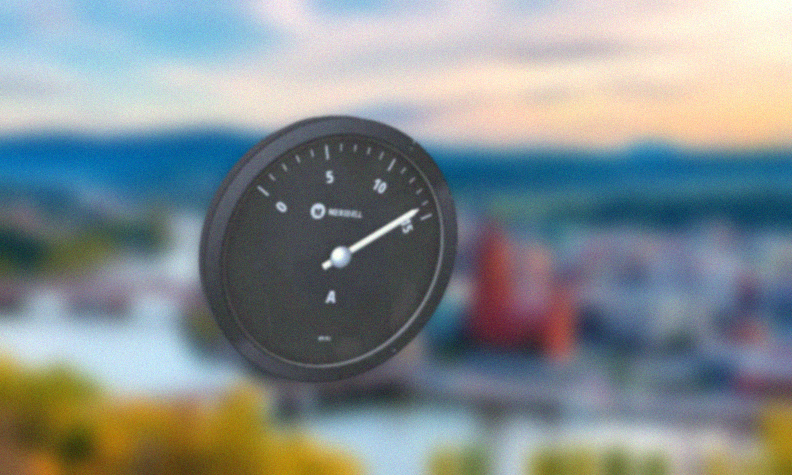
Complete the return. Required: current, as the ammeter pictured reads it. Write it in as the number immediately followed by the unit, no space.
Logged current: 14A
